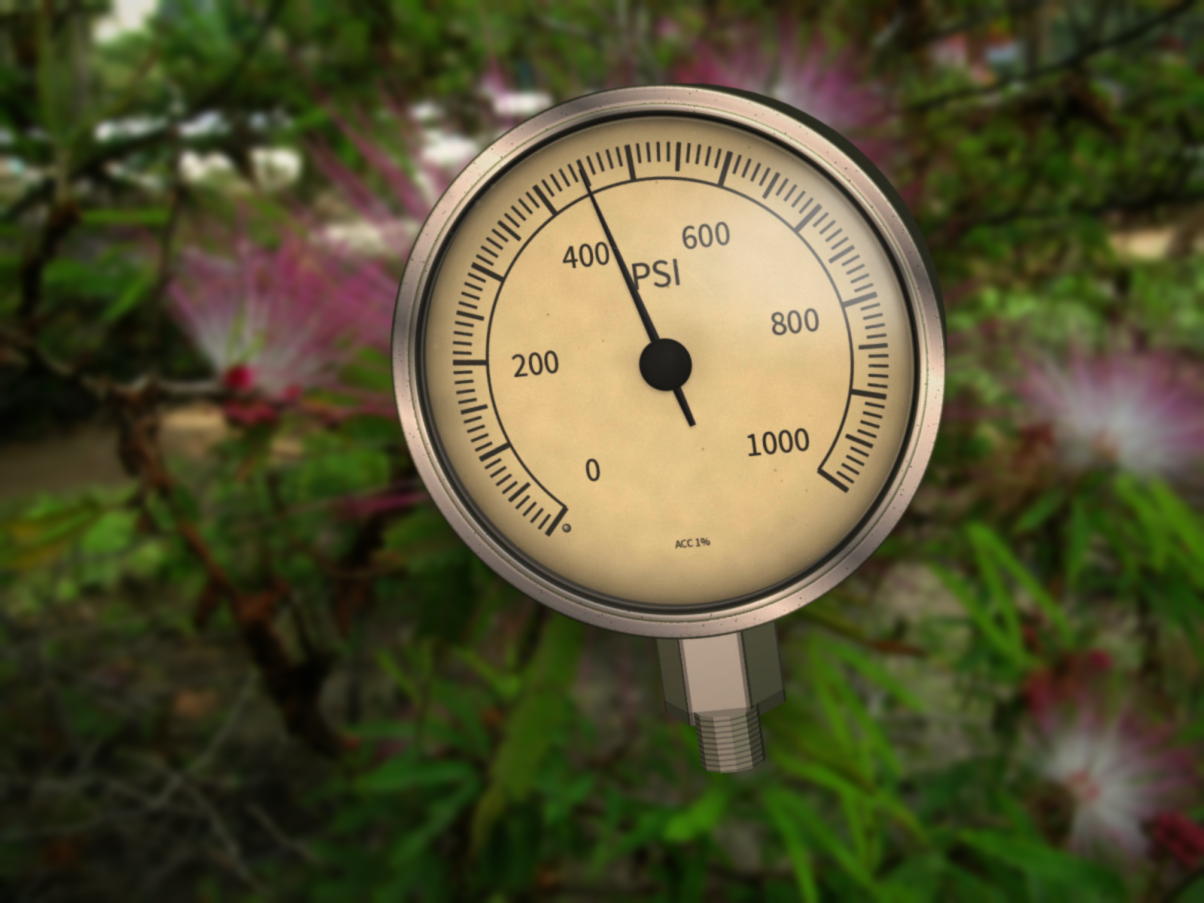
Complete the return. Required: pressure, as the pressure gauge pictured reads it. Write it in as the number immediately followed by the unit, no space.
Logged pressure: 450psi
